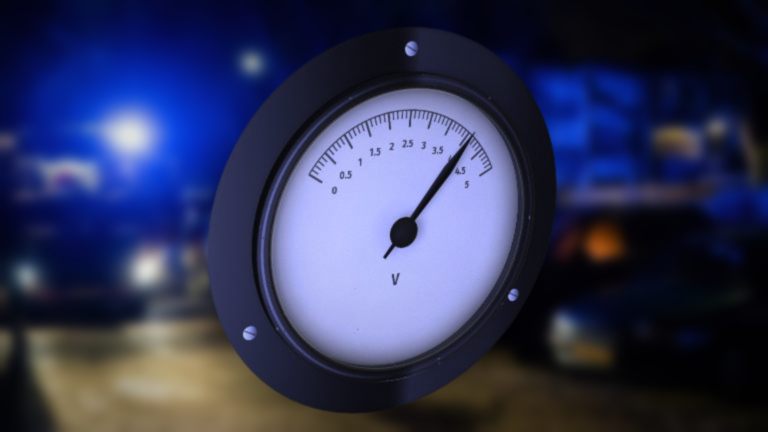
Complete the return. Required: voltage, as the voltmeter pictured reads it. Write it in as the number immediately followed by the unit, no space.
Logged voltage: 4V
